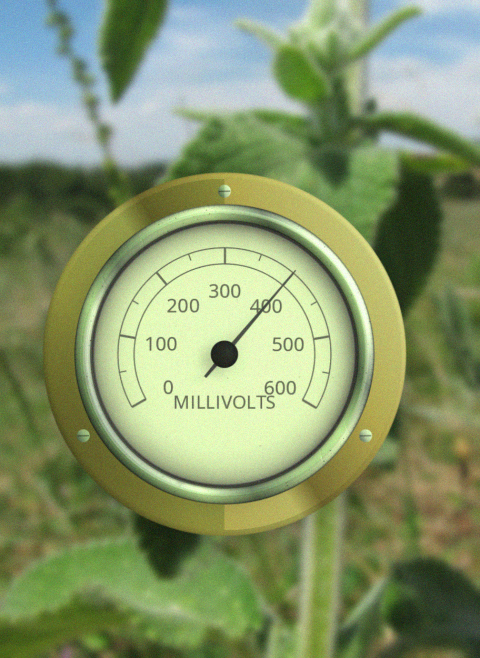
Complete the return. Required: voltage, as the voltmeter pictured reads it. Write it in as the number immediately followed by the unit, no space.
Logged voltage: 400mV
